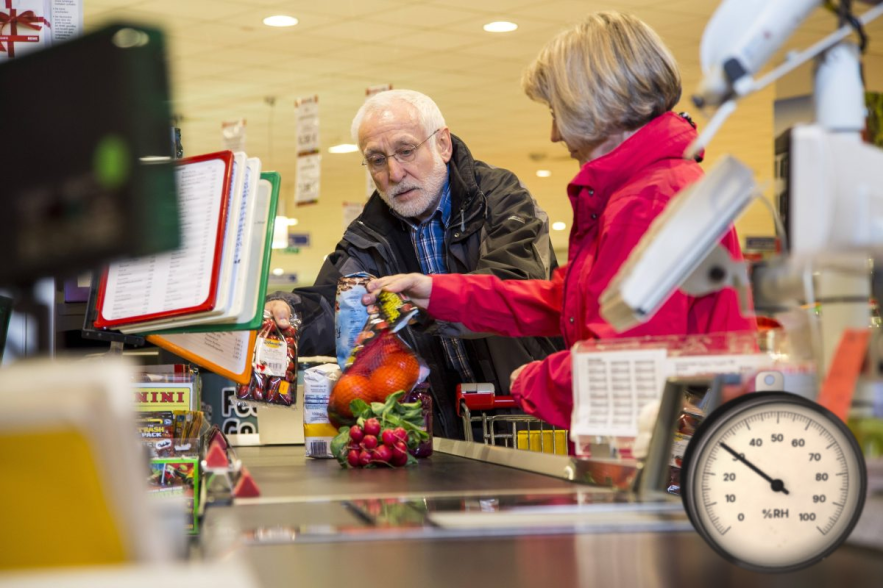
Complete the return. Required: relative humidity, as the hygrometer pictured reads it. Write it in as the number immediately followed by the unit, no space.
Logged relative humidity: 30%
